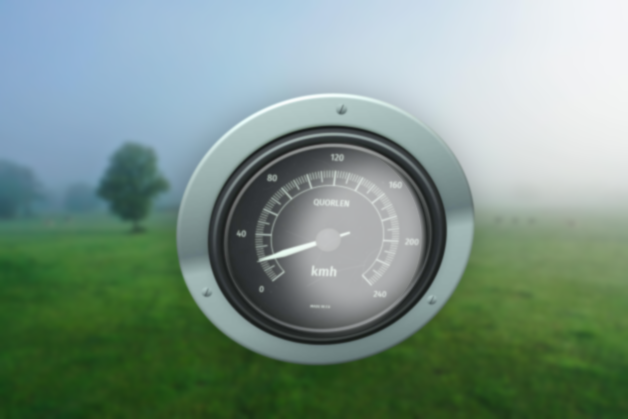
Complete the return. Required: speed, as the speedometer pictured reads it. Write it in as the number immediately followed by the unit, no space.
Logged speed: 20km/h
